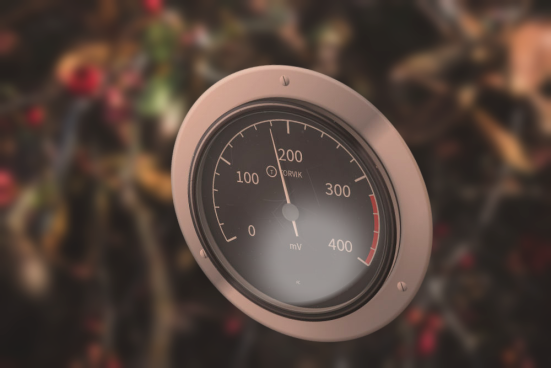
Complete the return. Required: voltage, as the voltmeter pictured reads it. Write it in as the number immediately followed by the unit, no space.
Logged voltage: 180mV
